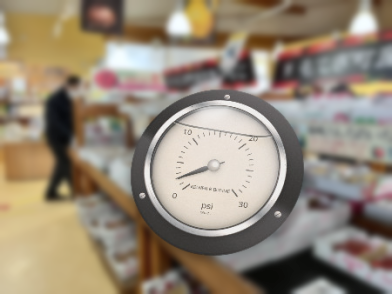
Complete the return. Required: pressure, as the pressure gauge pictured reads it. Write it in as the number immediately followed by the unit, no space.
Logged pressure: 2psi
